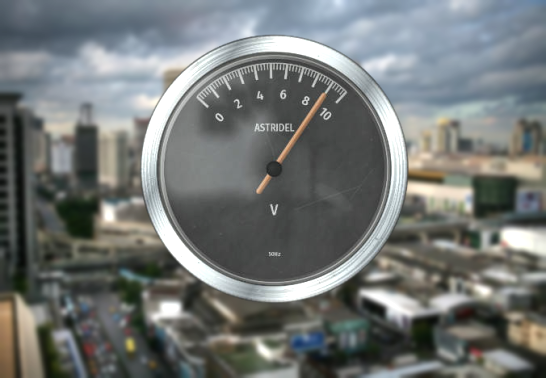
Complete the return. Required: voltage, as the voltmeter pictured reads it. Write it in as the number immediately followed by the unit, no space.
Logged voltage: 9V
